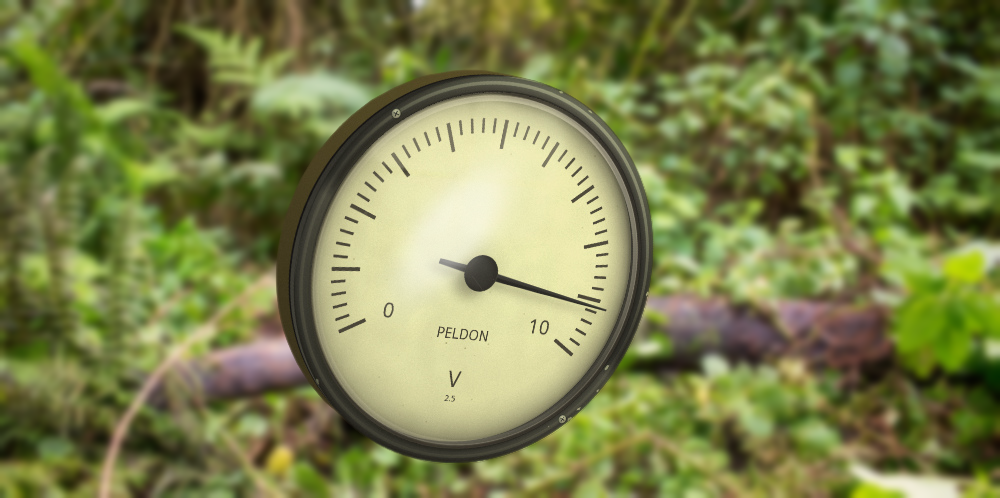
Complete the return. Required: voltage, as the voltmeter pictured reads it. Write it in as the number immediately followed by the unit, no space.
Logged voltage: 9.1V
